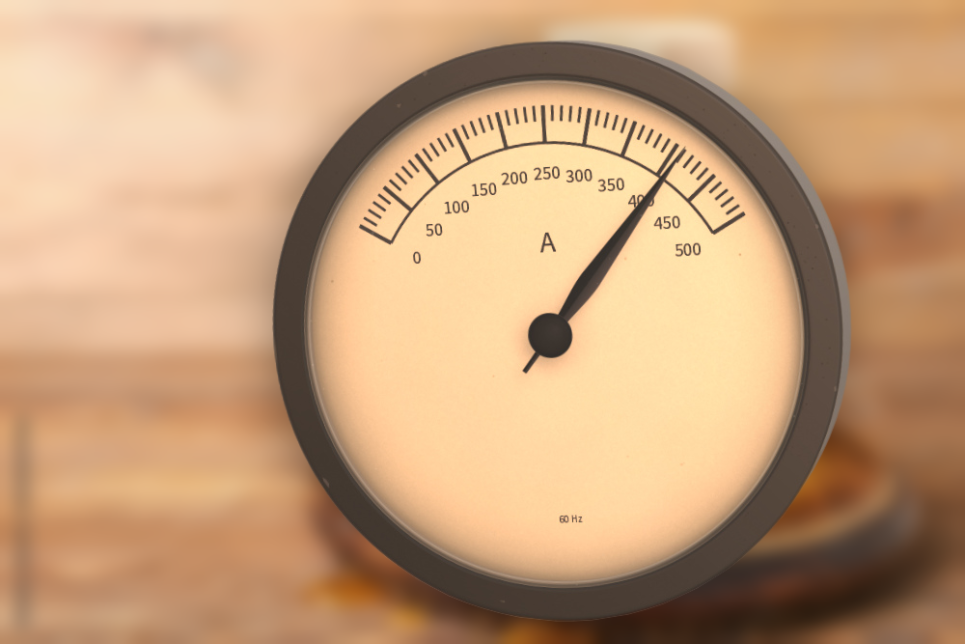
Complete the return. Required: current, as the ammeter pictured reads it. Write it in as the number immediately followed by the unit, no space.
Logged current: 410A
